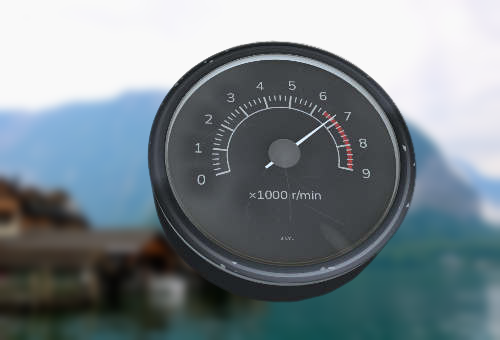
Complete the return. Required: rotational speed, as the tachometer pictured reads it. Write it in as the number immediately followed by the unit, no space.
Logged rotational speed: 6800rpm
